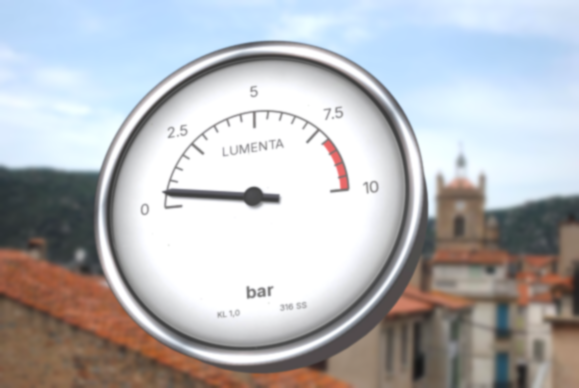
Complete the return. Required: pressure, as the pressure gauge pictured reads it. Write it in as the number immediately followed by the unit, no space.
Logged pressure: 0.5bar
